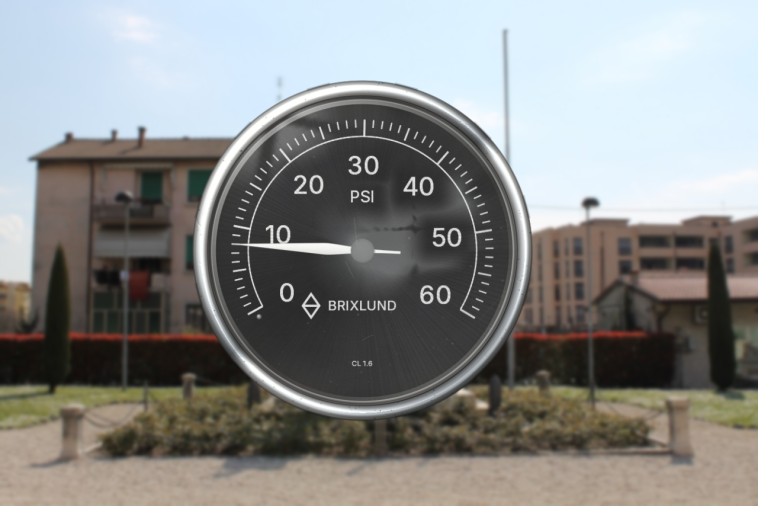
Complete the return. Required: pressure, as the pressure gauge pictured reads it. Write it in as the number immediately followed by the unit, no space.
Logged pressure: 8psi
